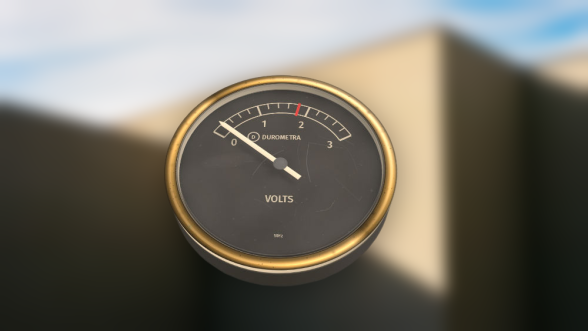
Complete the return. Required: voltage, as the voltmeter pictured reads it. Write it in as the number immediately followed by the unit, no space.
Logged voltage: 0.2V
